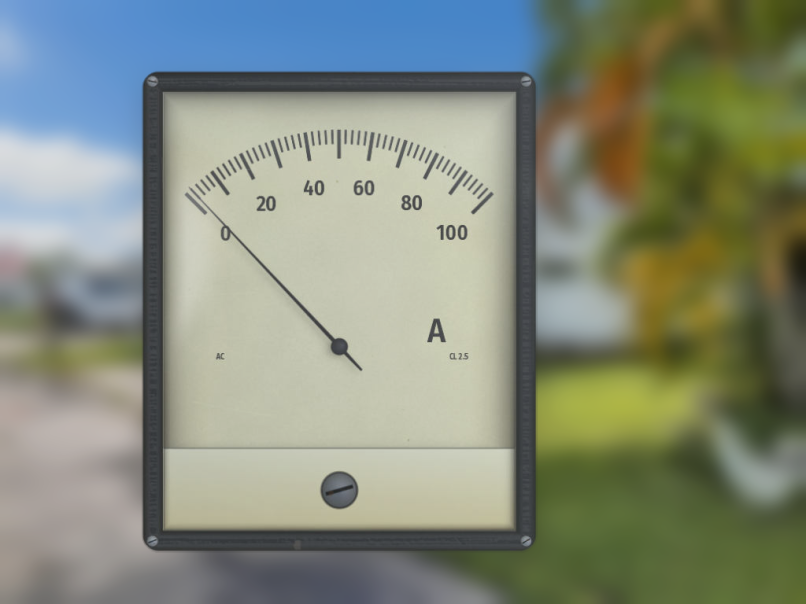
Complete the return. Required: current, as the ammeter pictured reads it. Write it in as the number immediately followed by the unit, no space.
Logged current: 2A
